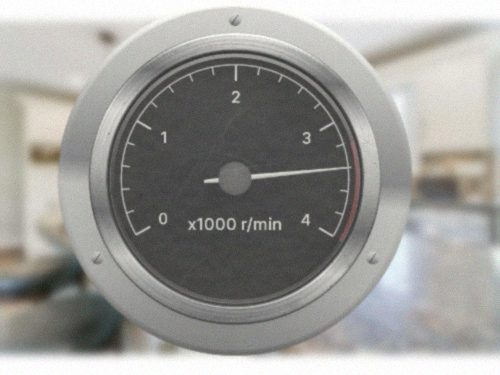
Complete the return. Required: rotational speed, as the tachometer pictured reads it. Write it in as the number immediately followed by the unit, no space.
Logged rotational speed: 3400rpm
